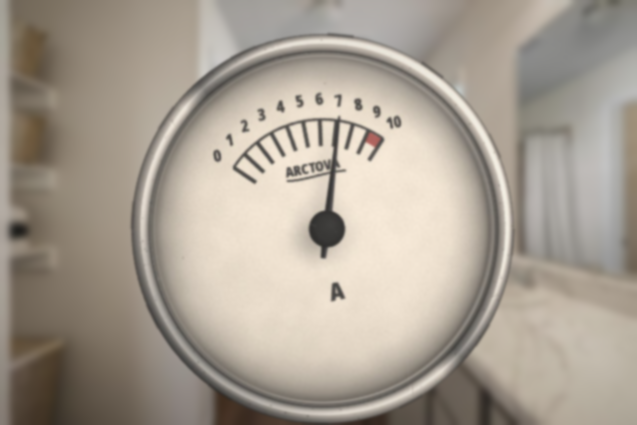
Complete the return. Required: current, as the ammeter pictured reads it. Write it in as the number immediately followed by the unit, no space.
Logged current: 7A
